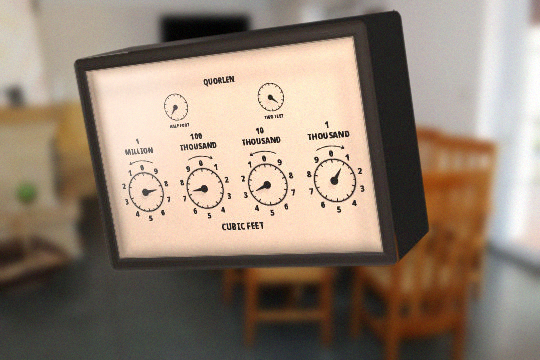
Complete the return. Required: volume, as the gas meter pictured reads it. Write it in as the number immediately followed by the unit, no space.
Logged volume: 773100ft³
